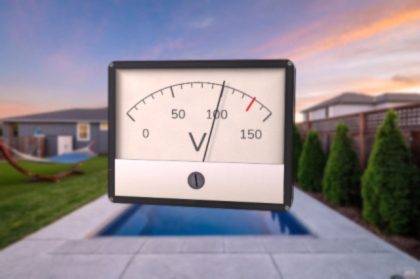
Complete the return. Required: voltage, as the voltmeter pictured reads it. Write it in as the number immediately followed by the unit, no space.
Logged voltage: 100V
